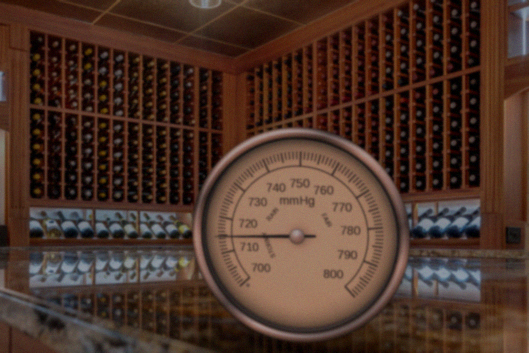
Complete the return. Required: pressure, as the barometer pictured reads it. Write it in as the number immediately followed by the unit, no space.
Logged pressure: 715mmHg
